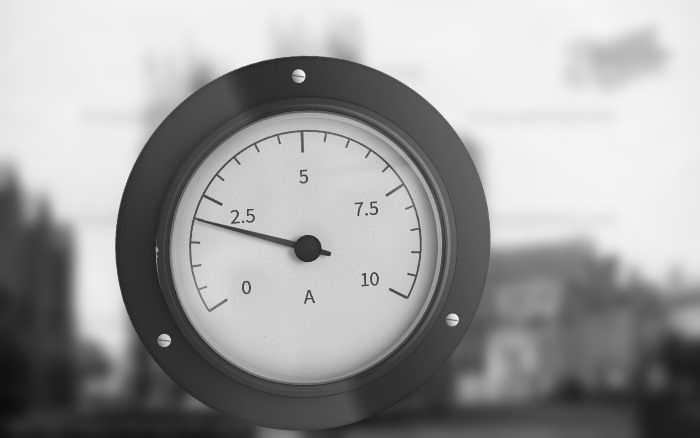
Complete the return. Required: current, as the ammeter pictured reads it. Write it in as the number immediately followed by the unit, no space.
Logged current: 2A
